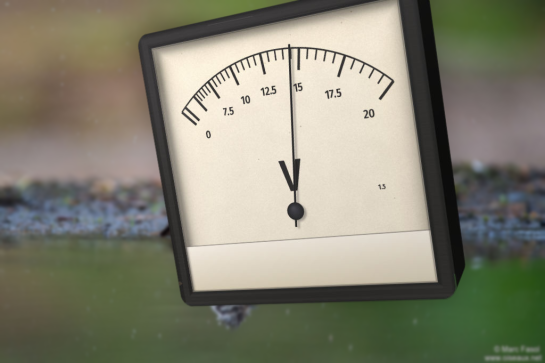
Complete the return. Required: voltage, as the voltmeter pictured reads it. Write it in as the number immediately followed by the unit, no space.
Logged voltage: 14.5V
